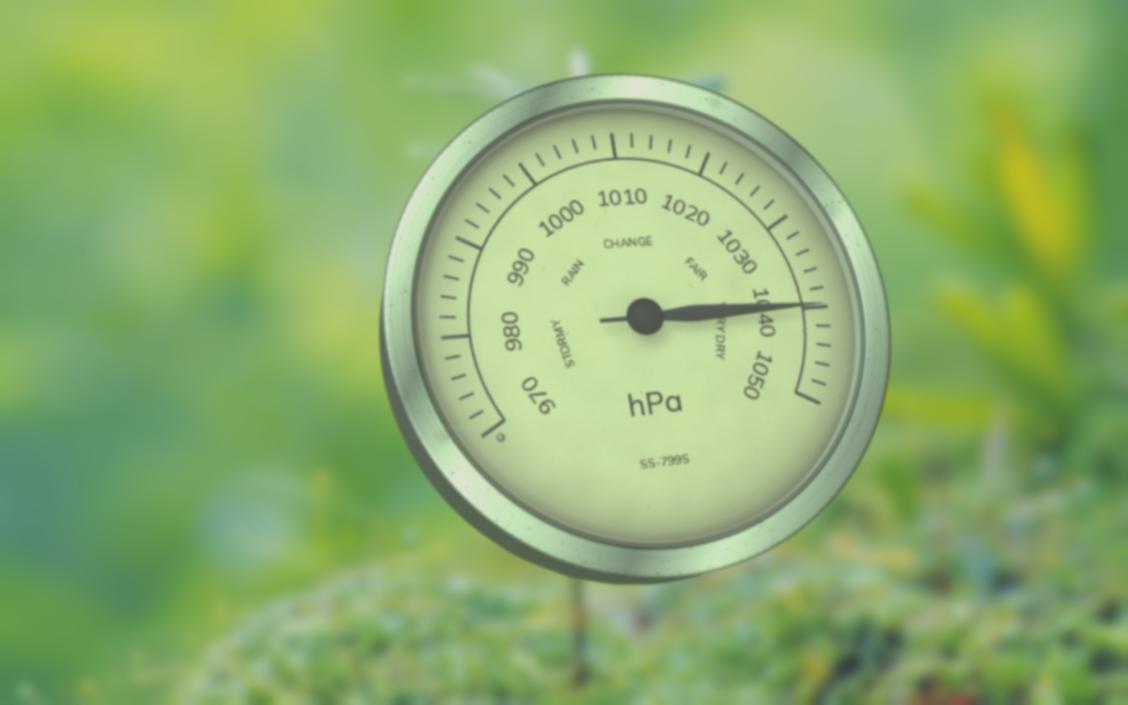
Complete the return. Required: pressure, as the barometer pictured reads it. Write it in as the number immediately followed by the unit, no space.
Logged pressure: 1040hPa
